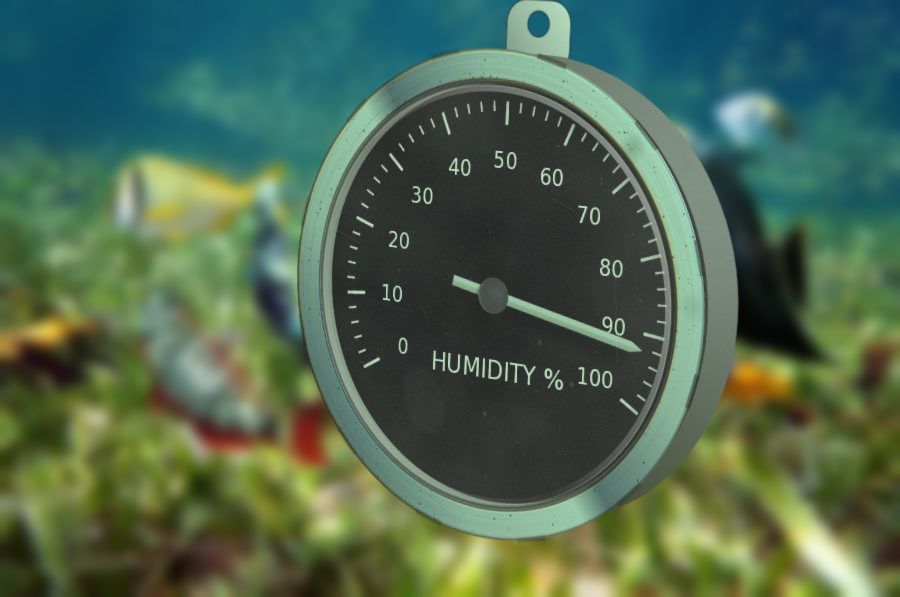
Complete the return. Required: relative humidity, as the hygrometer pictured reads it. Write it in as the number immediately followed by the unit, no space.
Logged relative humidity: 92%
